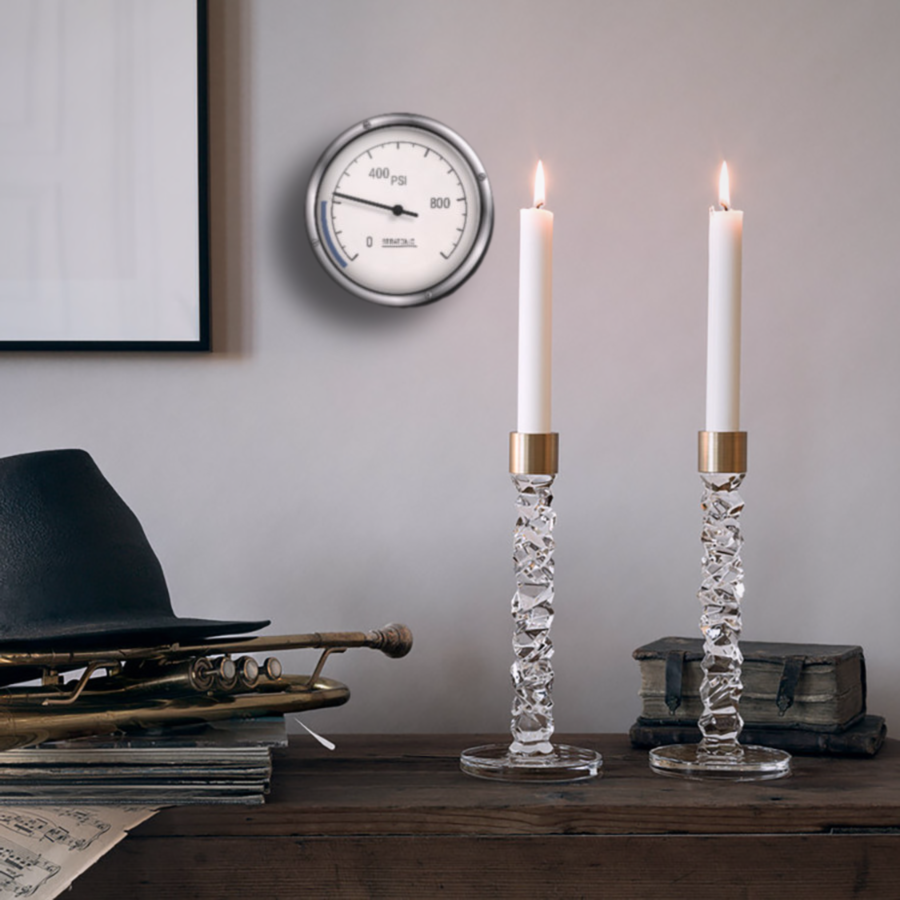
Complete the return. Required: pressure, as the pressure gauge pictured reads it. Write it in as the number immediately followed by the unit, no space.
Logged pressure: 225psi
